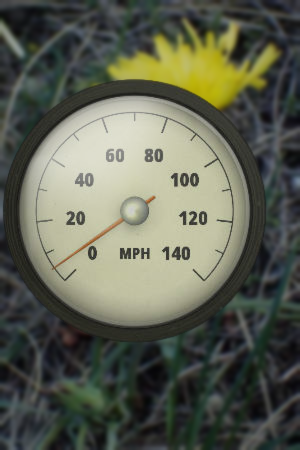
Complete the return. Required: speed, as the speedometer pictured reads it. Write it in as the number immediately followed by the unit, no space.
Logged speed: 5mph
